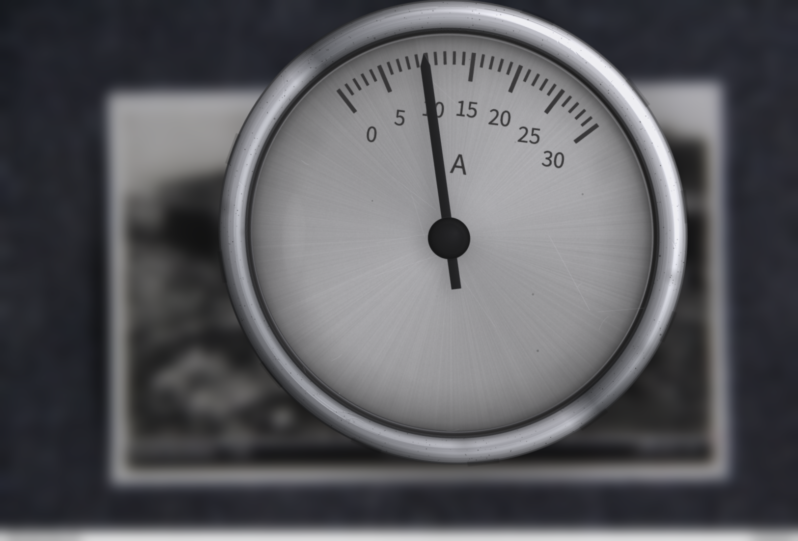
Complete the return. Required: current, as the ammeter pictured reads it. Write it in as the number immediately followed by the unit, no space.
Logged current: 10A
